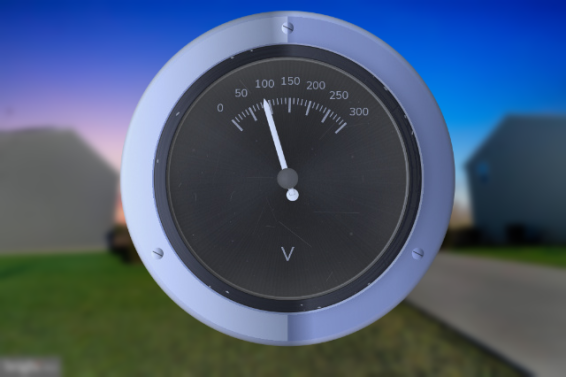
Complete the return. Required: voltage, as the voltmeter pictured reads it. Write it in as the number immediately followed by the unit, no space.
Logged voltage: 90V
